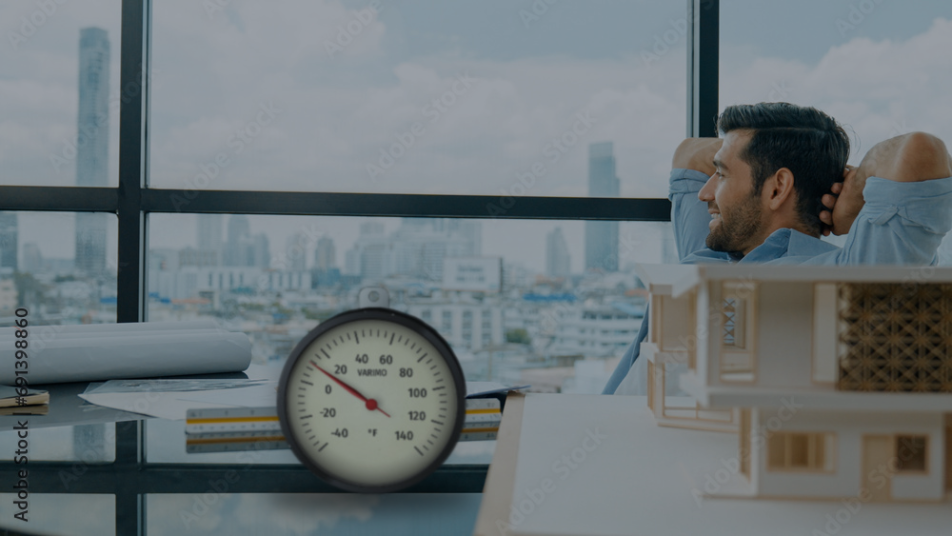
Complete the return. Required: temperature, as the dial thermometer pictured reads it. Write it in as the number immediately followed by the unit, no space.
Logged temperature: 12°F
